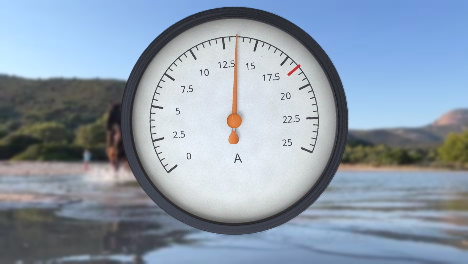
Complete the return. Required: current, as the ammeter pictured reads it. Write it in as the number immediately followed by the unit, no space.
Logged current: 13.5A
